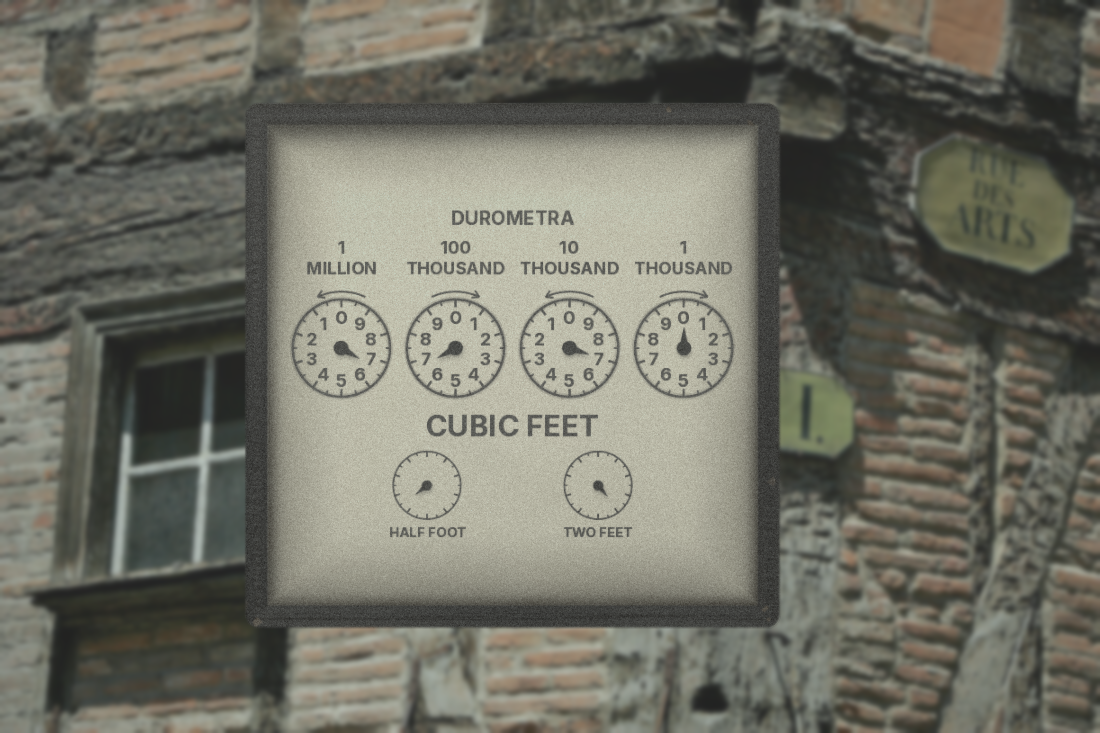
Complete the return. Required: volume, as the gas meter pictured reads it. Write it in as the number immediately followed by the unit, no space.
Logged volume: 667000ft³
